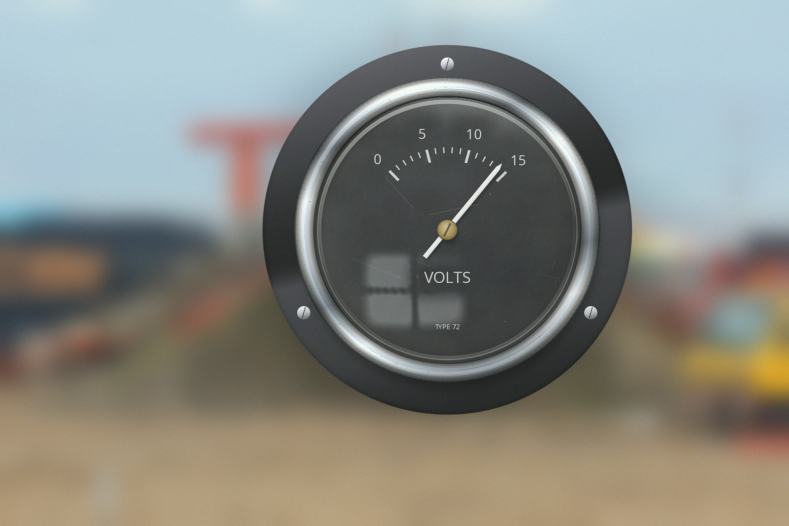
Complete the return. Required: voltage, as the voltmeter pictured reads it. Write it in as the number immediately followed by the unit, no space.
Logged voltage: 14V
